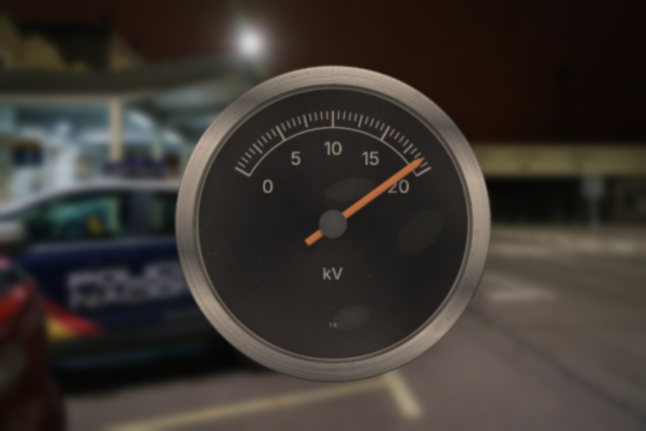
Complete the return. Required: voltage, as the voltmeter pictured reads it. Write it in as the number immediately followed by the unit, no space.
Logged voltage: 19kV
